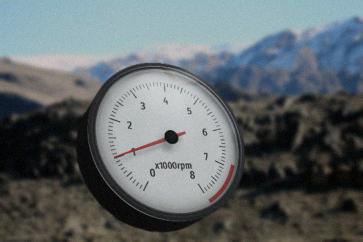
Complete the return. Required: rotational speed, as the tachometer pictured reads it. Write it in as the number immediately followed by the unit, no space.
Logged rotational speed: 1000rpm
